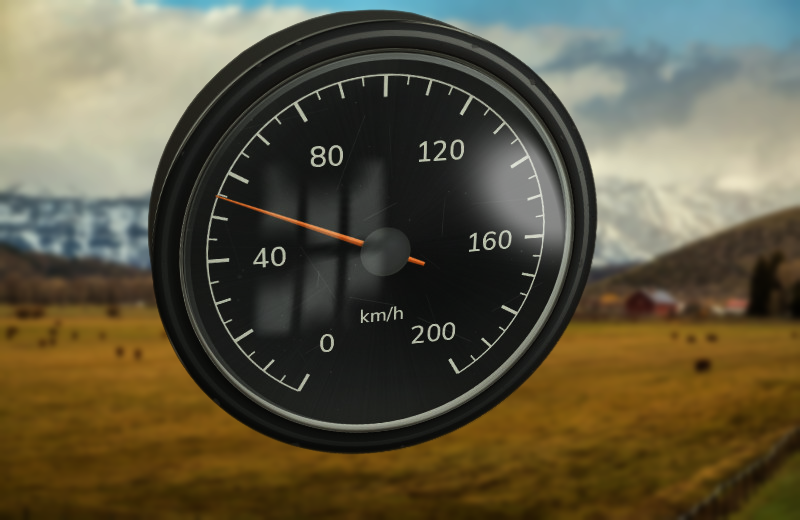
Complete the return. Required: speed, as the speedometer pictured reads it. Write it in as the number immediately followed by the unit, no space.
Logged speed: 55km/h
